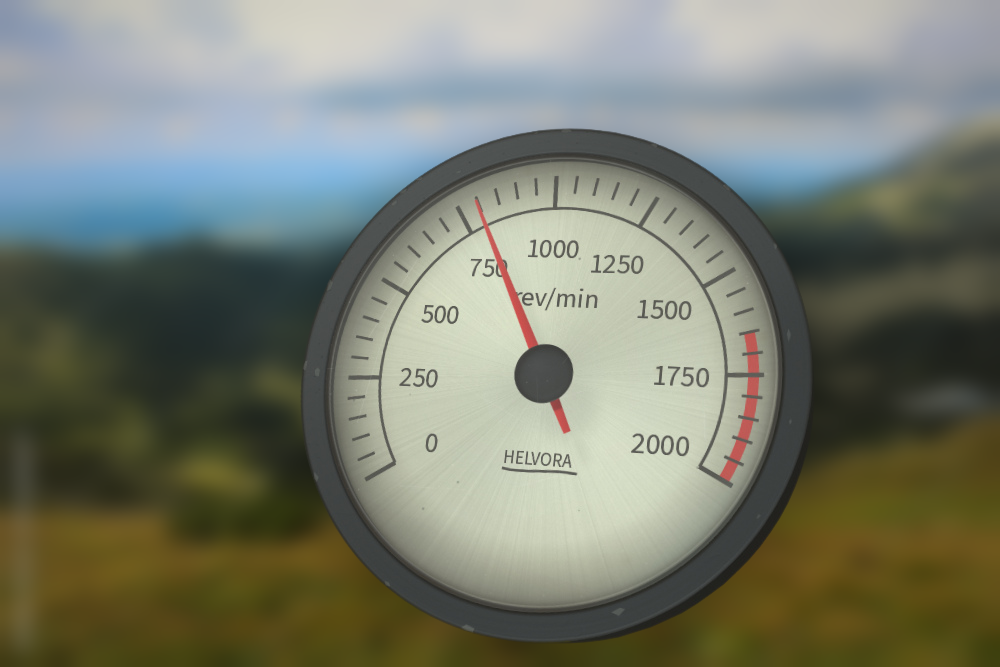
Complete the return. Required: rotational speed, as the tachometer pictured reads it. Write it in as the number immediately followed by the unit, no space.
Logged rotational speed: 800rpm
